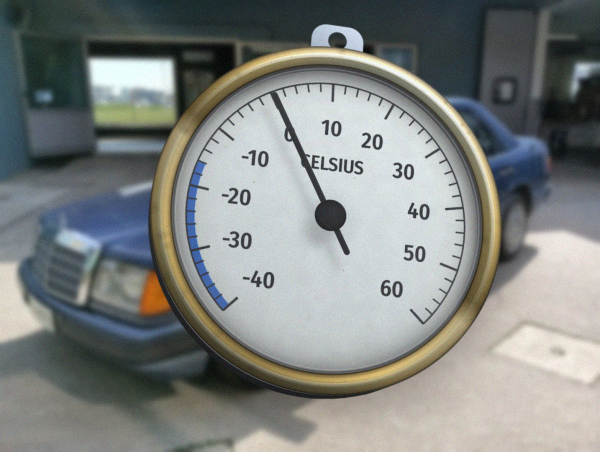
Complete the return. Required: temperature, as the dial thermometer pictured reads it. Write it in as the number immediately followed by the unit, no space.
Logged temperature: 0°C
